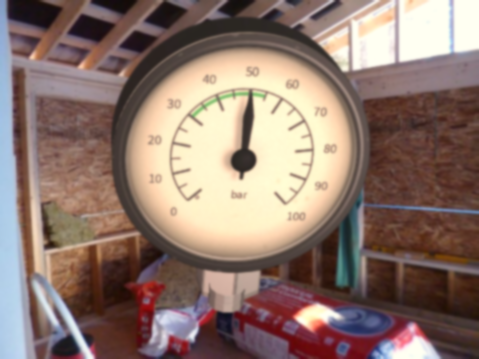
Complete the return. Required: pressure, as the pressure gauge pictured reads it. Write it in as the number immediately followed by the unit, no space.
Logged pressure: 50bar
